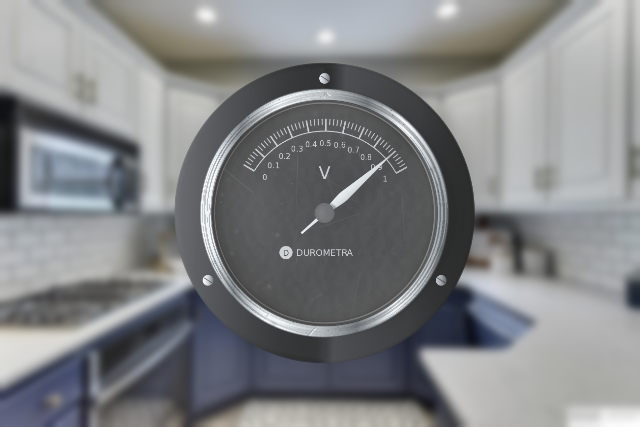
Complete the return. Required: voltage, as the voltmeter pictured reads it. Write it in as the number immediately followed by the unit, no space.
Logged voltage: 0.9V
